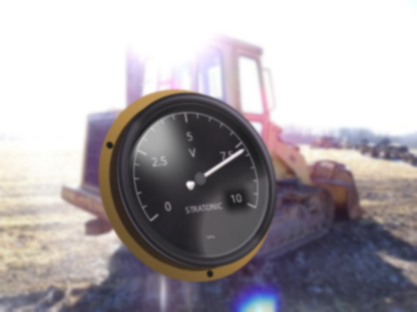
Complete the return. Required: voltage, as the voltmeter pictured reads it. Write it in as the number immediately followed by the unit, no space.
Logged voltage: 7.75V
